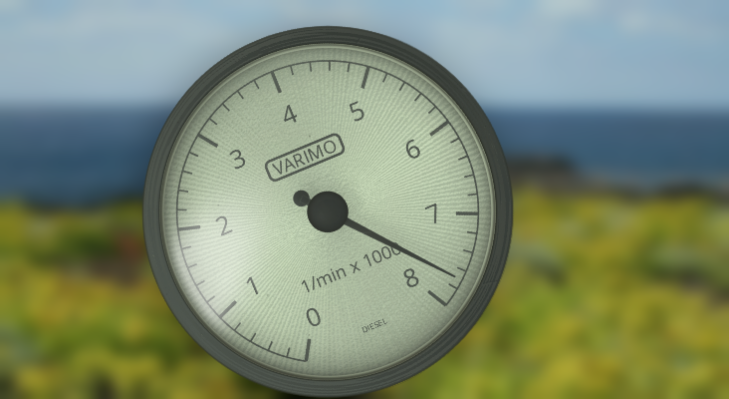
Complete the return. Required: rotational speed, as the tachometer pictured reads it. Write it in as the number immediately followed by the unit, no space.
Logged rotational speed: 7700rpm
